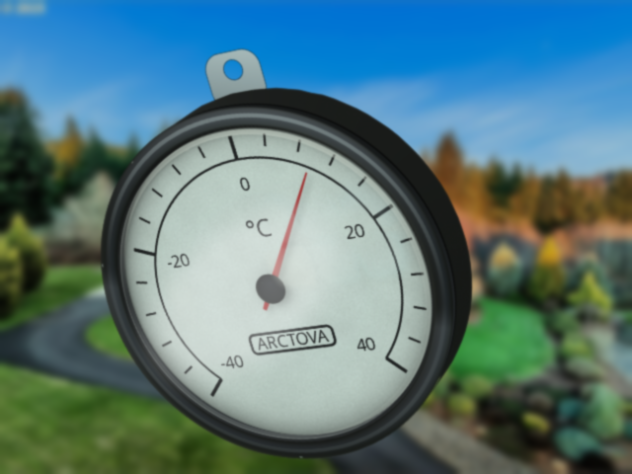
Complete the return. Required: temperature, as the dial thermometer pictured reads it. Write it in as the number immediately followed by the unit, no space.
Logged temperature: 10°C
